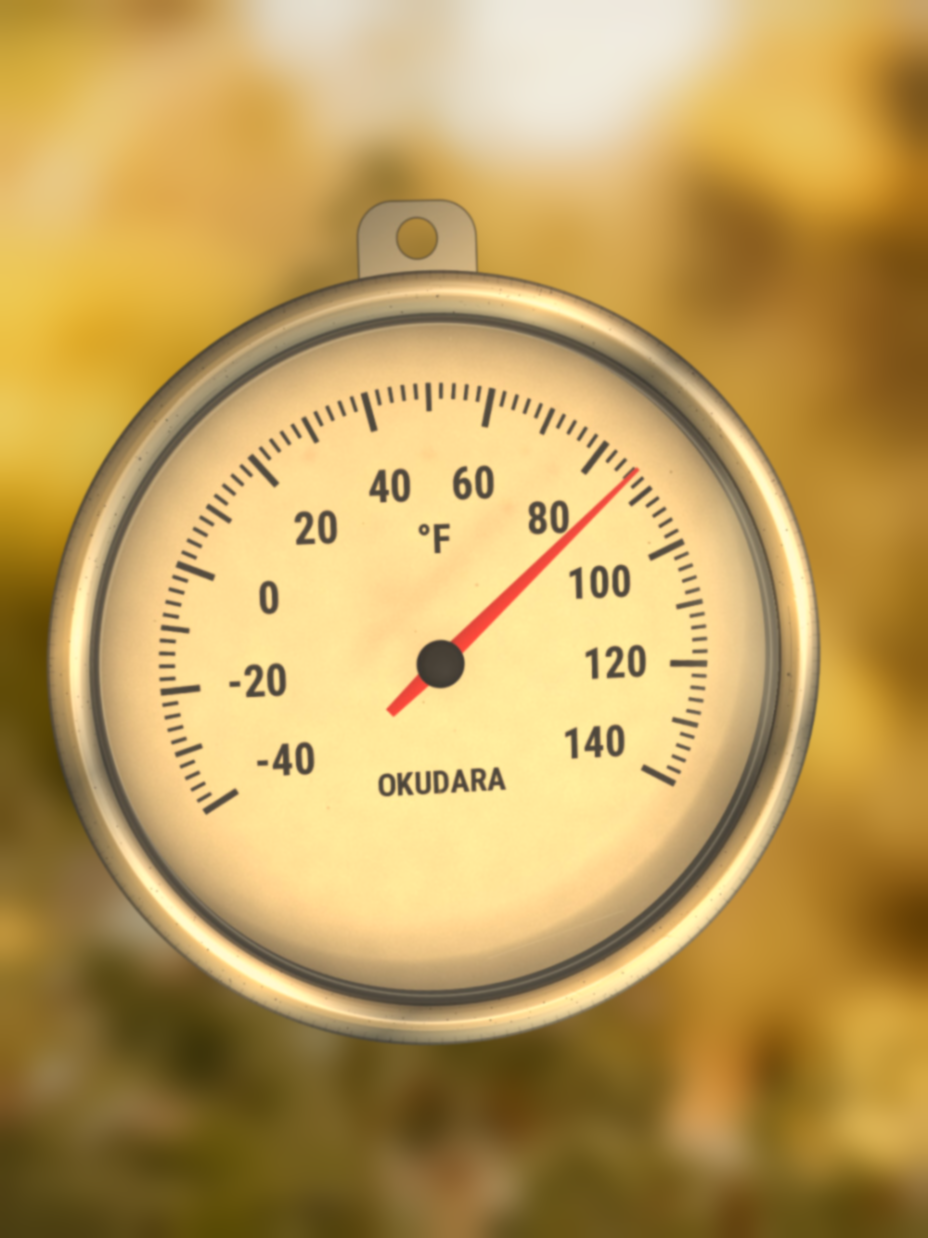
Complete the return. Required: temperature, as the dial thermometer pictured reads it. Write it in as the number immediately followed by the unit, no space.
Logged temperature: 86°F
